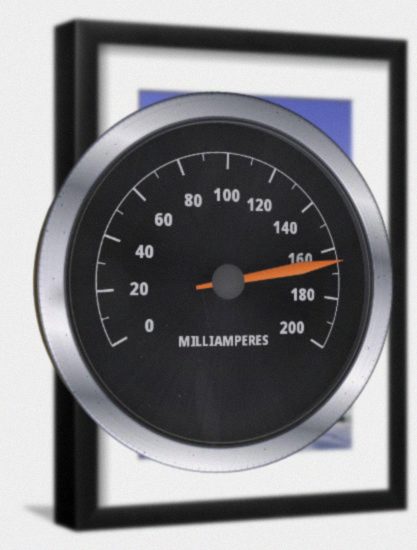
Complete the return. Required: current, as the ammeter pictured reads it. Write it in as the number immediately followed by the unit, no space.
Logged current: 165mA
